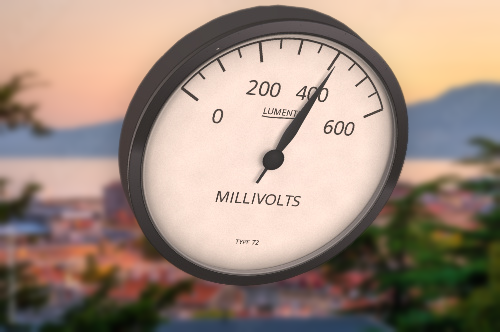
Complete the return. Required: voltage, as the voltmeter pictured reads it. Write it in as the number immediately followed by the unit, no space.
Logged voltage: 400mV
